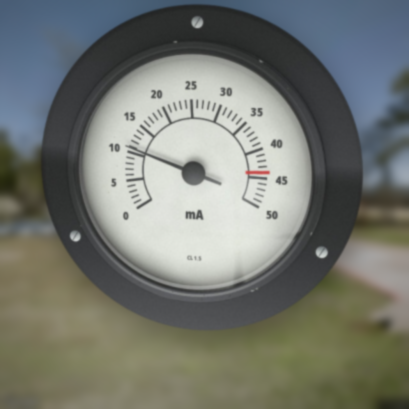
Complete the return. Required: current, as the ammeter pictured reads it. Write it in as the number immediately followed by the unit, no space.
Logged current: 11mA
